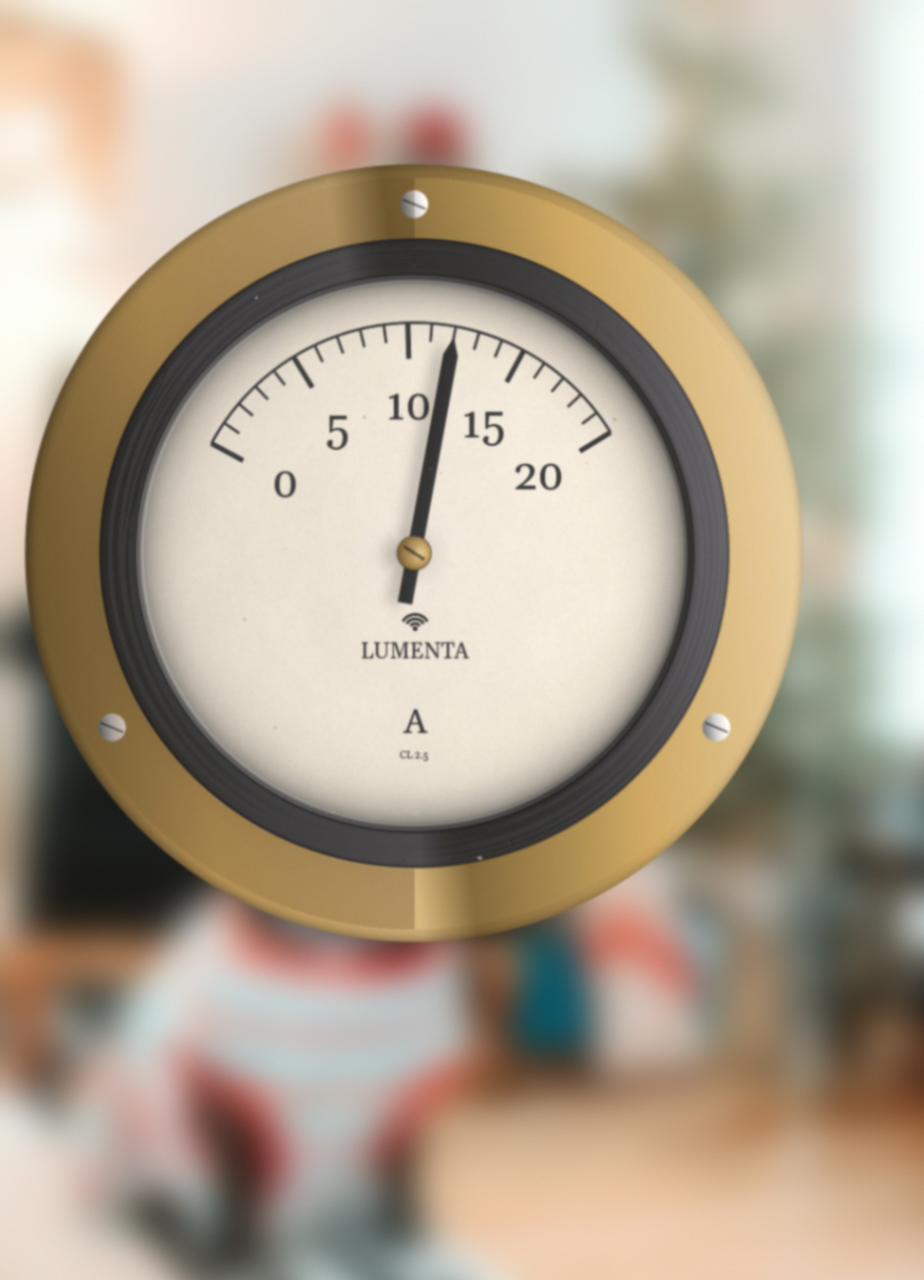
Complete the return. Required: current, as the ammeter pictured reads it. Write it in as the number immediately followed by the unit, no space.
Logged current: 12A
